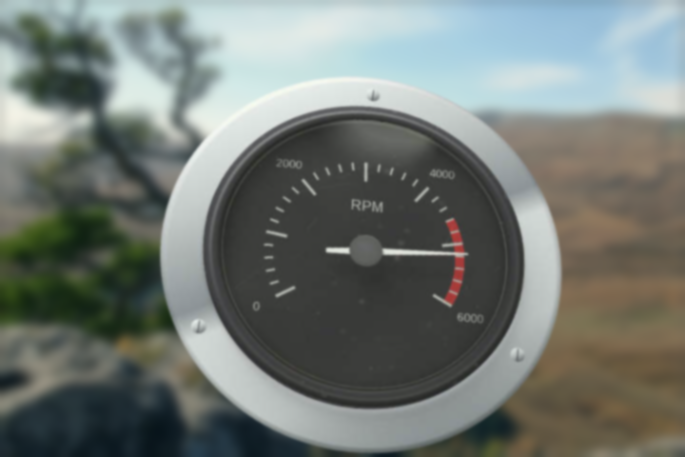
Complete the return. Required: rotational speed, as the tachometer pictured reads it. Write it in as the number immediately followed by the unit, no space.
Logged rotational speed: 5200rpm
